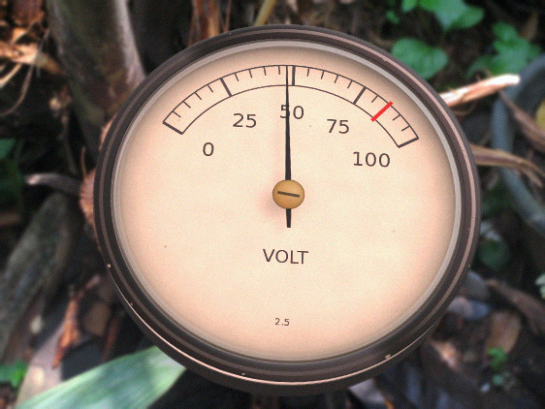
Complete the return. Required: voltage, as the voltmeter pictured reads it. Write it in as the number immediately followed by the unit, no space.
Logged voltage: 47.5V
